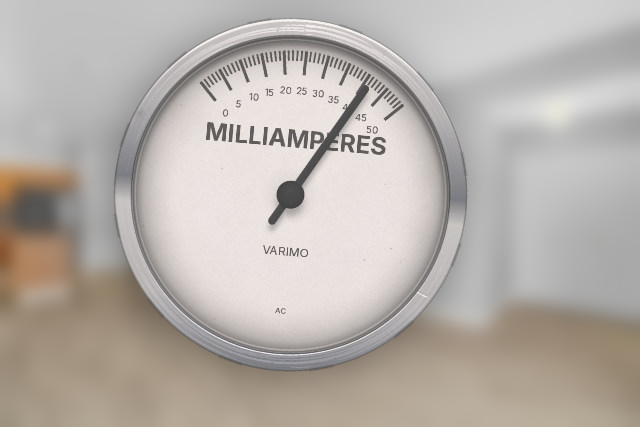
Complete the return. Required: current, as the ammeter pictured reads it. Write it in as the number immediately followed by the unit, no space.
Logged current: 41mA
